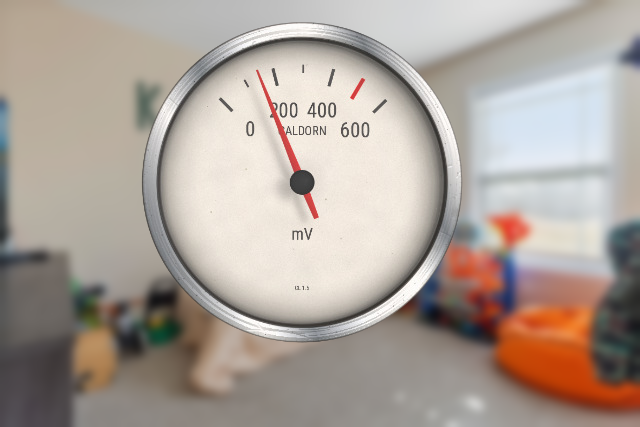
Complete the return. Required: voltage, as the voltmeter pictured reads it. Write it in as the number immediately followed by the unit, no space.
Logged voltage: 150mV
